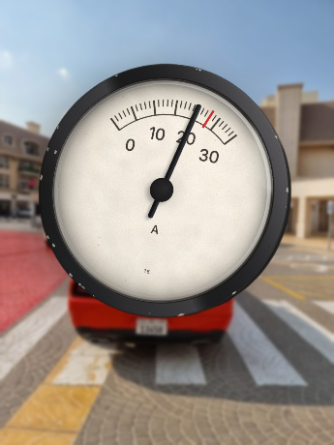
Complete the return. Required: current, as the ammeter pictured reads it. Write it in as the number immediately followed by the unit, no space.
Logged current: 20A
